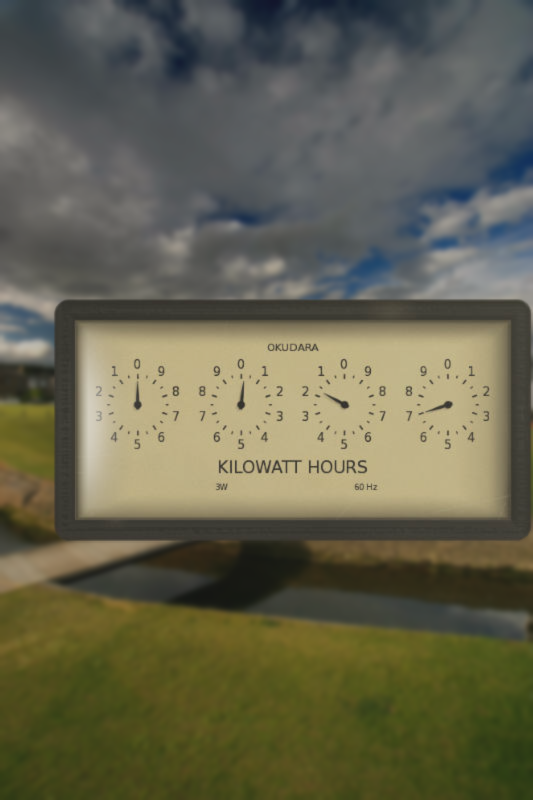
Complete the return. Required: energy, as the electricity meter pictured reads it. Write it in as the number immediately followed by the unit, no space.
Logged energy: 17kWh
